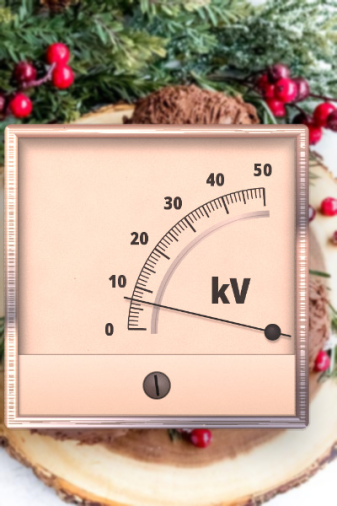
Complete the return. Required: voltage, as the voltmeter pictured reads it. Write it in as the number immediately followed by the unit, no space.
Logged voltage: 7kV
